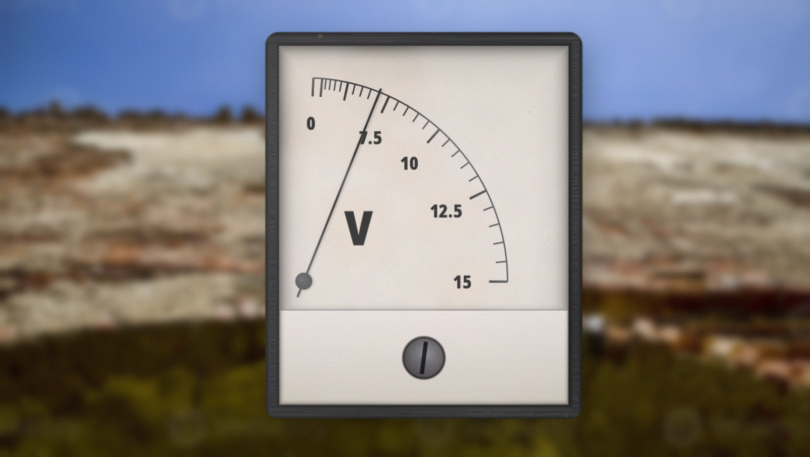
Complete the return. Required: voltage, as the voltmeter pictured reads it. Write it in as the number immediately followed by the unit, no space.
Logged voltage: 7V
